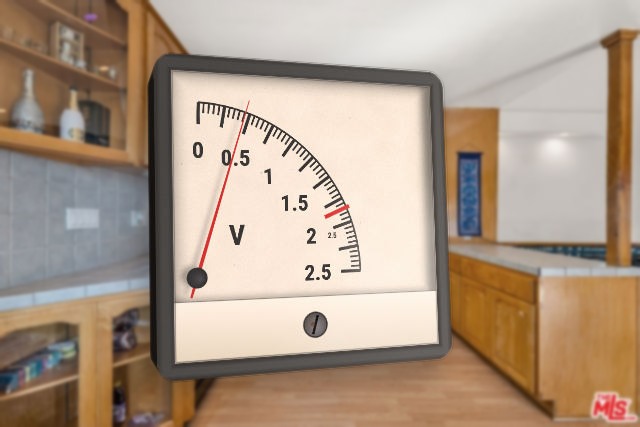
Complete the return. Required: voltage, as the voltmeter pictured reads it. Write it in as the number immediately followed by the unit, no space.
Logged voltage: 0.45V
